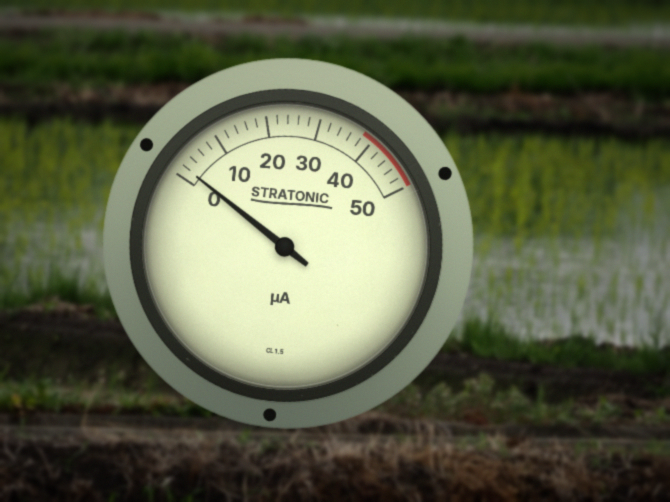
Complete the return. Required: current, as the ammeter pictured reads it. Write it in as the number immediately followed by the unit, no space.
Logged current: 2µA
